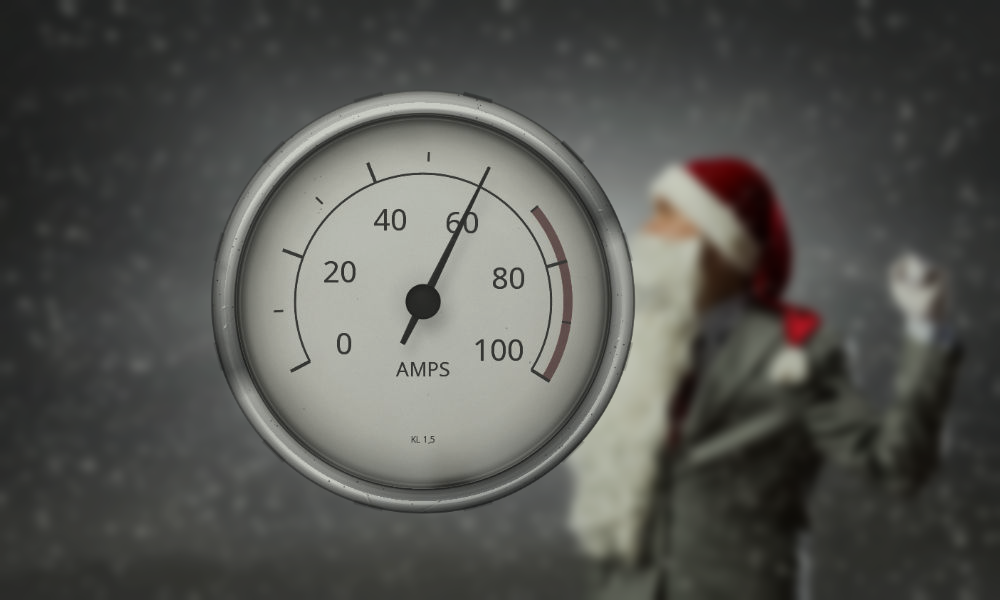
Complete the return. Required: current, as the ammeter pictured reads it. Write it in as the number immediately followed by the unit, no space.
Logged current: 60A
